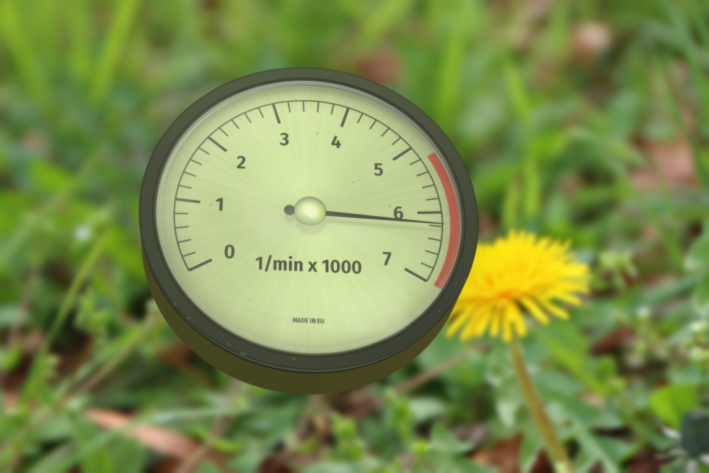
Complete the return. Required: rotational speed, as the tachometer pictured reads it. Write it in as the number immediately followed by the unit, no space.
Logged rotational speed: 6200rpm
